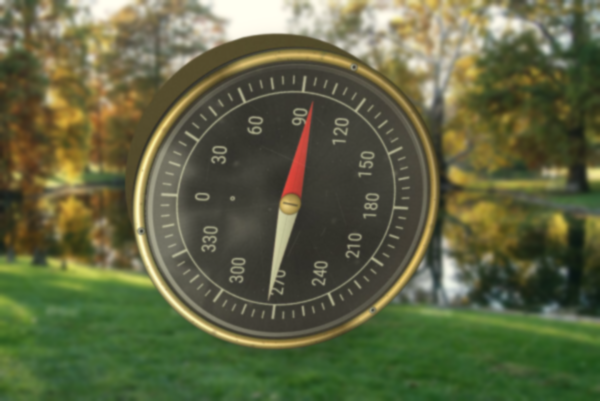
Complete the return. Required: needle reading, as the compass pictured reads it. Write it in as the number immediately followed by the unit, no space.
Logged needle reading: 95°
